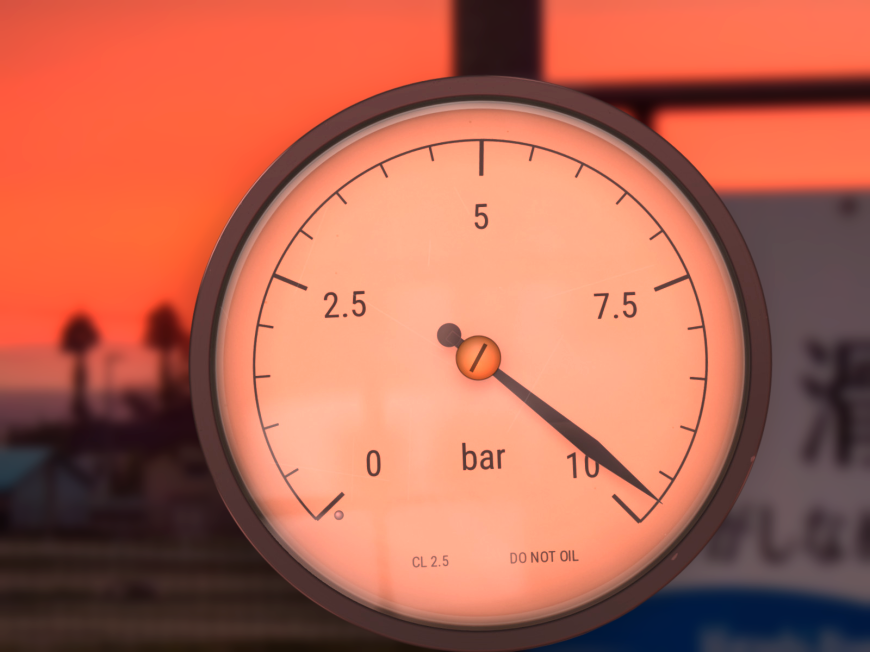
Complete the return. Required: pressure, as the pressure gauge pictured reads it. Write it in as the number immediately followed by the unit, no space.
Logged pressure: 9.75bar
